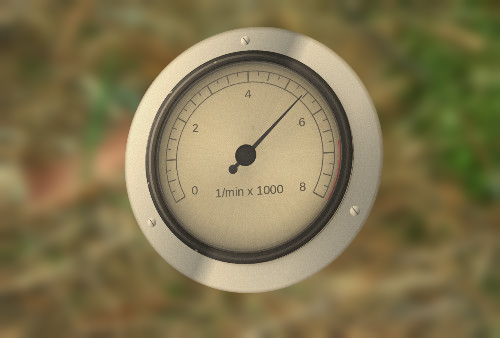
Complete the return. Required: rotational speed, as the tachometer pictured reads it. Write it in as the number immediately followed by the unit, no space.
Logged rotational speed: 5500rpm
